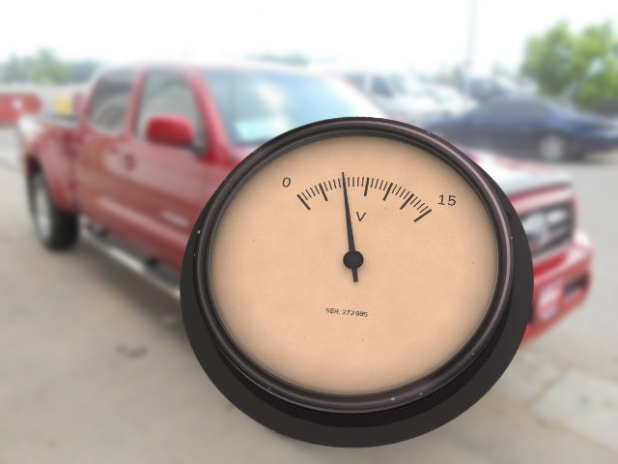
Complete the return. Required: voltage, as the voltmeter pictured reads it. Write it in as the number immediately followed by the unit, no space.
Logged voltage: 5V
